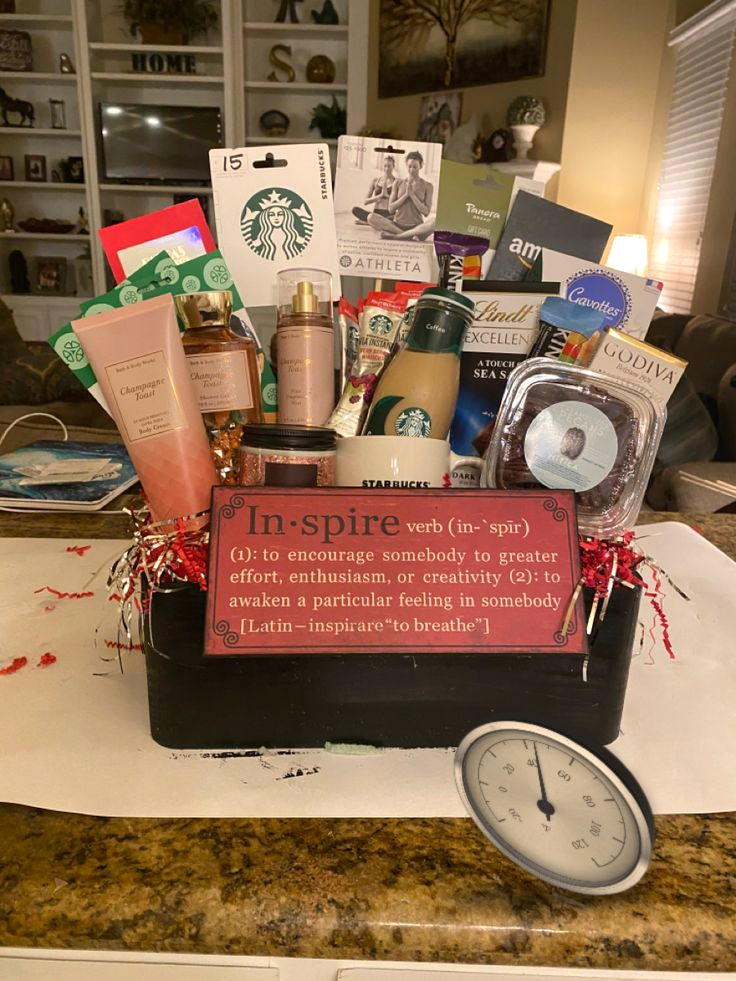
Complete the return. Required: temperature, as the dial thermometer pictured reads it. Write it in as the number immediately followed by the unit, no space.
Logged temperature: 45°F
